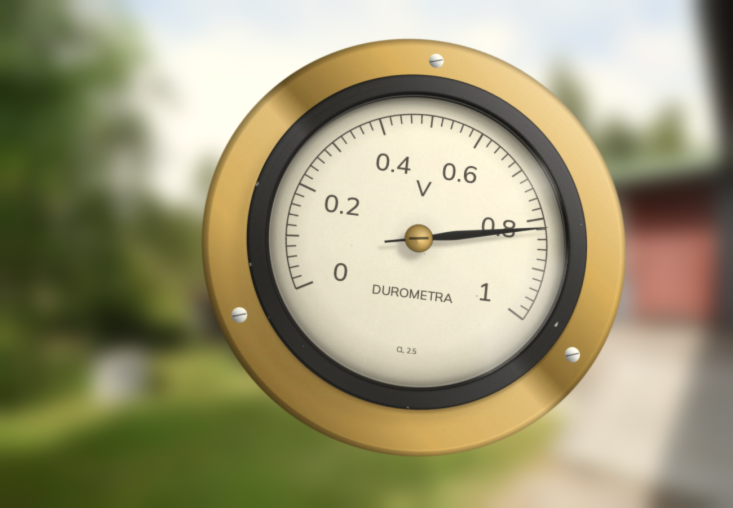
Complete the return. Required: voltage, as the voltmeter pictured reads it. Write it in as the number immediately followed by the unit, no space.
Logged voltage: 0.82V
